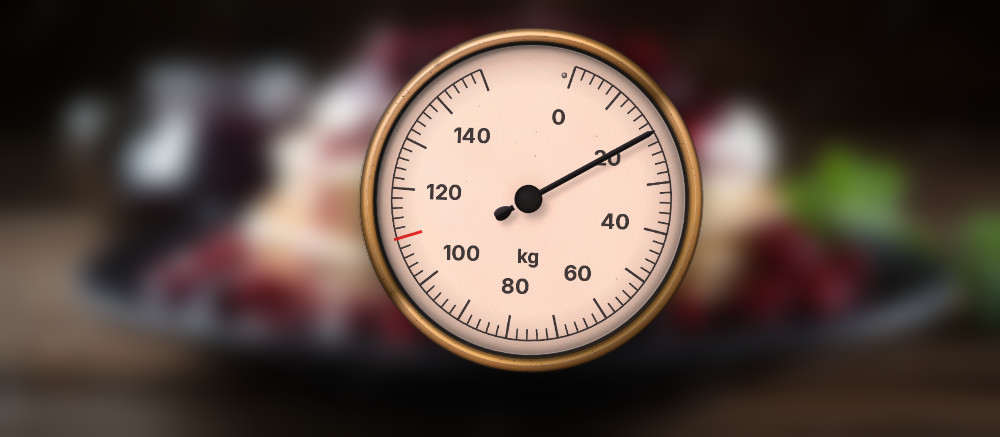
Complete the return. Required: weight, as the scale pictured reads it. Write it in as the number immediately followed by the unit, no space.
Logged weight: 20kg
